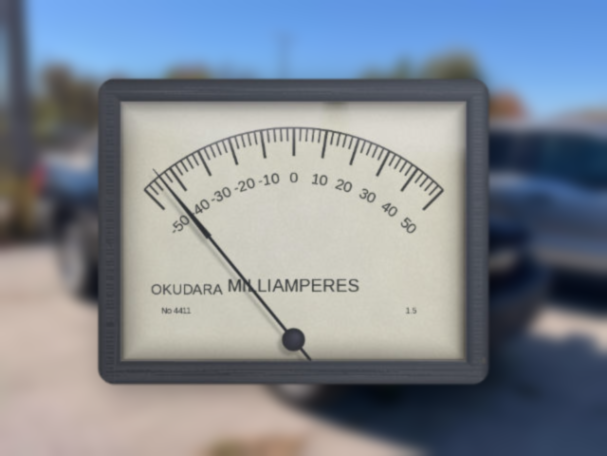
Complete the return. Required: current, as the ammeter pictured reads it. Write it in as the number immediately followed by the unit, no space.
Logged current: -44mA
